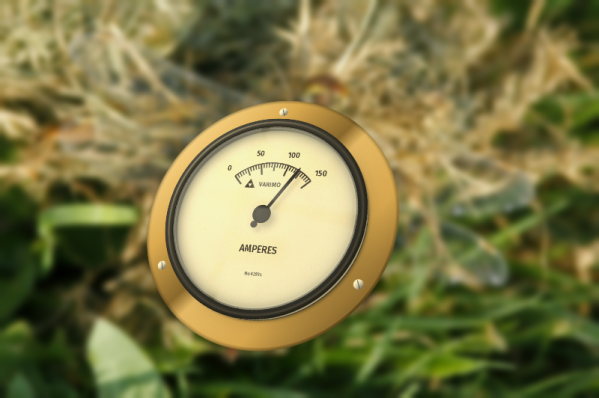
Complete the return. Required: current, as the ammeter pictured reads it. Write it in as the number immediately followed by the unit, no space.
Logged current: 125A
